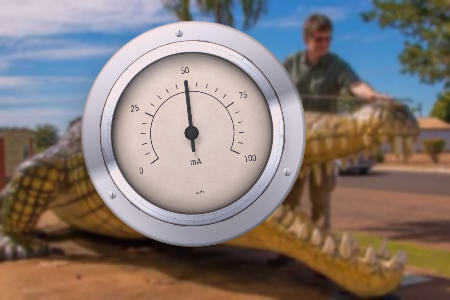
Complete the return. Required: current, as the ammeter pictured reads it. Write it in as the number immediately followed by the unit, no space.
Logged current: 50mA
